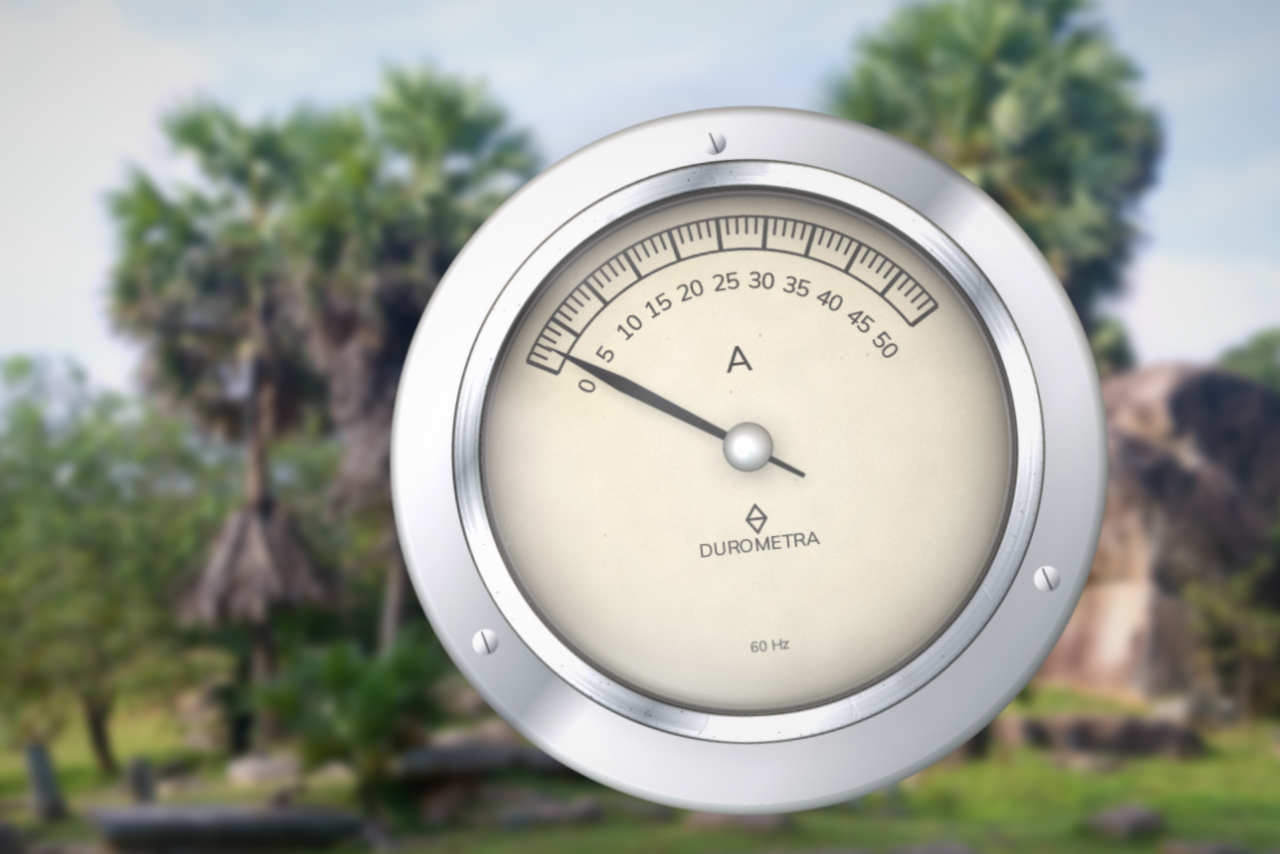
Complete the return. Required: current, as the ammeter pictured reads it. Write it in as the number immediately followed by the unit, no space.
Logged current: 2A
